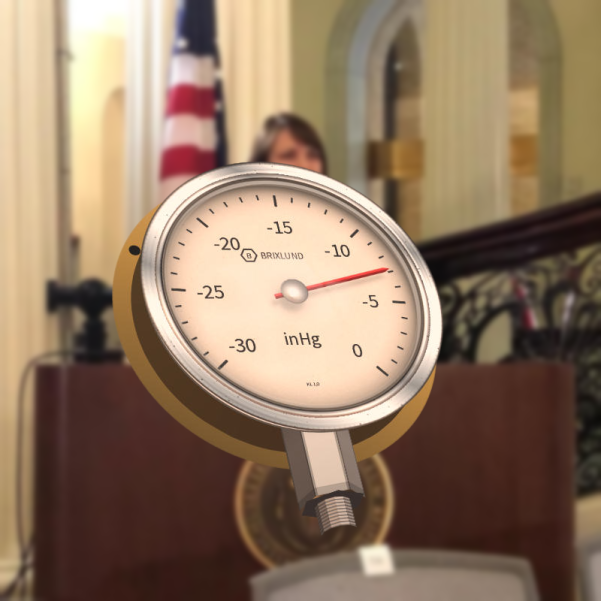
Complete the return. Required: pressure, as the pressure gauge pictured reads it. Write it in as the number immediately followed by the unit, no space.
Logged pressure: -7inHg
